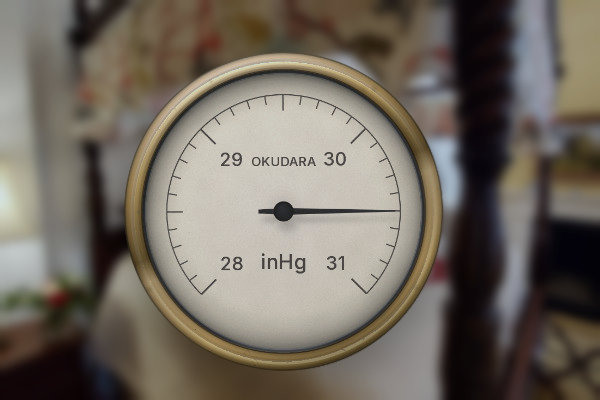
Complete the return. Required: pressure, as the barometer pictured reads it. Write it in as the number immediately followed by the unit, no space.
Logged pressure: 30.5inHg
